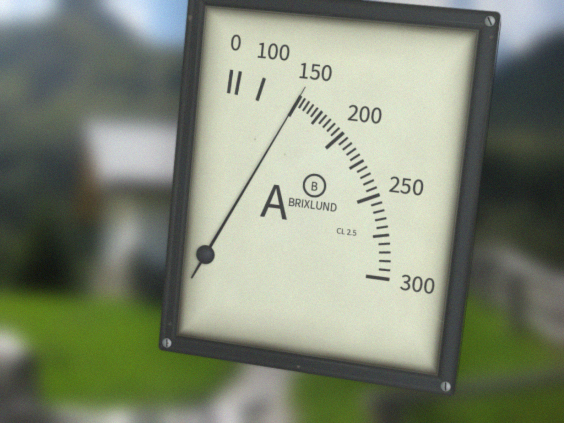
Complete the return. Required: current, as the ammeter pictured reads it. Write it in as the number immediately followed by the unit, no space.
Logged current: 150A
